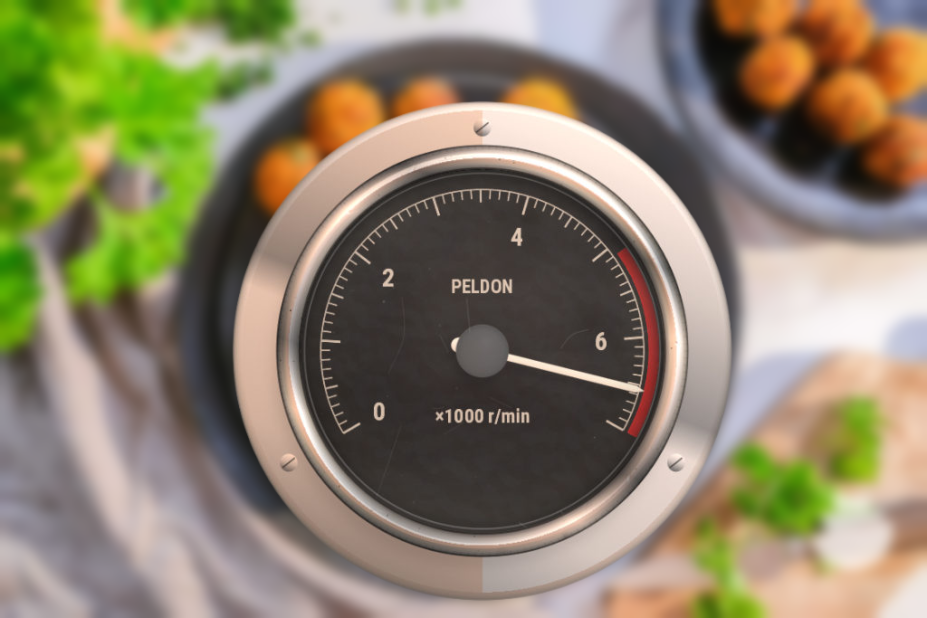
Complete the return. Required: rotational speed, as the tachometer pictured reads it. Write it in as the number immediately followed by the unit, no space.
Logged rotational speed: 6550rpm
